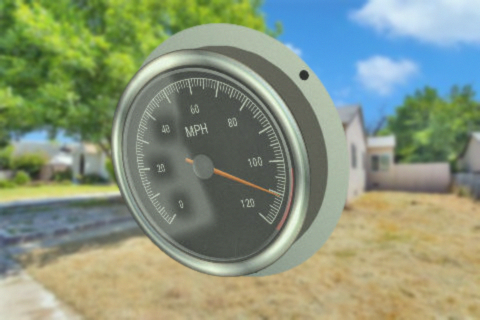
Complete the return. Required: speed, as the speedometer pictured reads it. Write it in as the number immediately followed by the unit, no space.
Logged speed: 110mph
